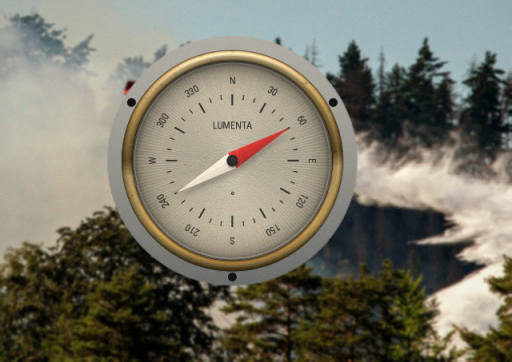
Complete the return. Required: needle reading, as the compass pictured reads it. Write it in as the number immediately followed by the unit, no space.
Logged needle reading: 60°
